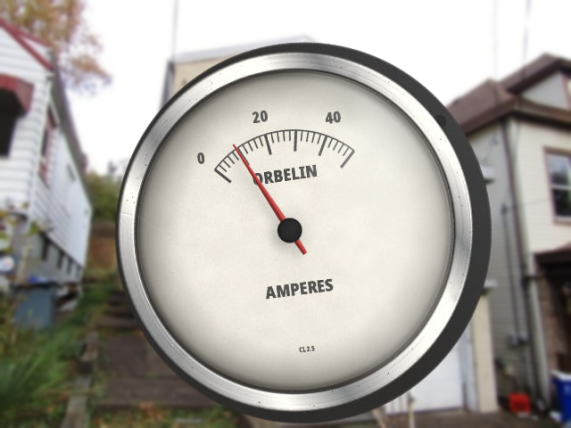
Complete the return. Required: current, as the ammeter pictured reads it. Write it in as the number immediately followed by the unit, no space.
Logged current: 10A
